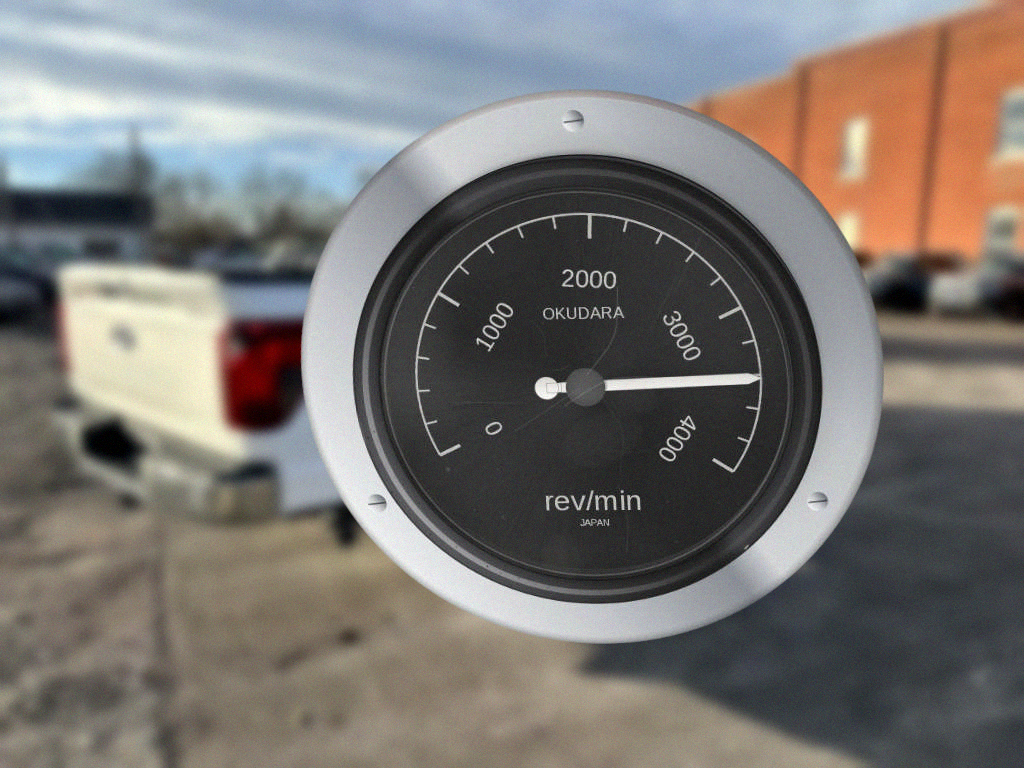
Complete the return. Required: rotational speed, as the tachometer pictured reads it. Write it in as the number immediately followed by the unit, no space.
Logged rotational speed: 3400rpm
